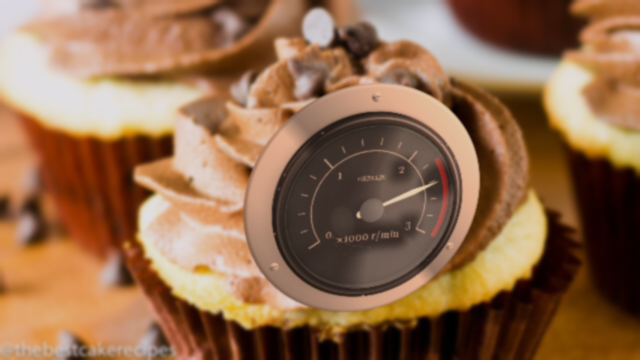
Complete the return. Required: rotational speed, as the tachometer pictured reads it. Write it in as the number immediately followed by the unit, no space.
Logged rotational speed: 2400rpm
